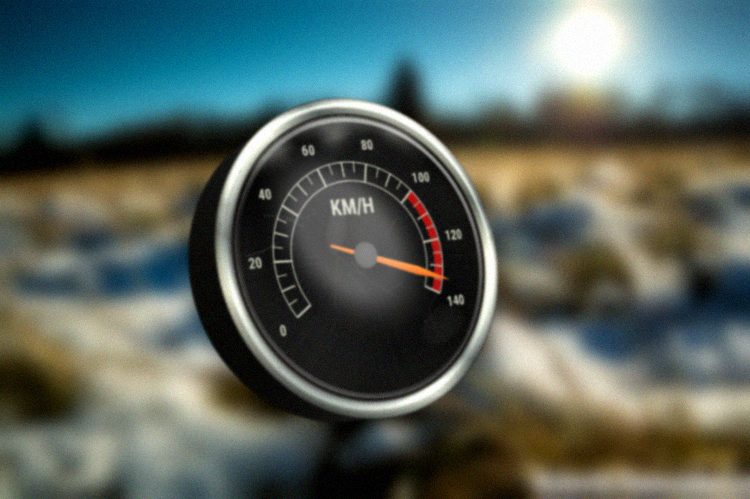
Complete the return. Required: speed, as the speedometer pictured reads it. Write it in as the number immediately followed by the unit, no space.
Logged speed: 135km/h
